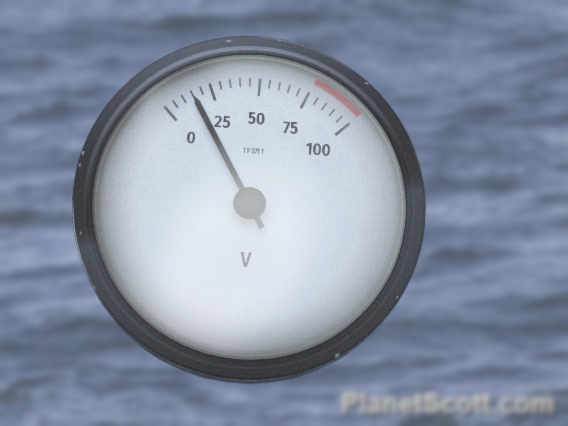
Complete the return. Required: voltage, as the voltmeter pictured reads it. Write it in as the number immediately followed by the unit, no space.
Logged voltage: 15V
